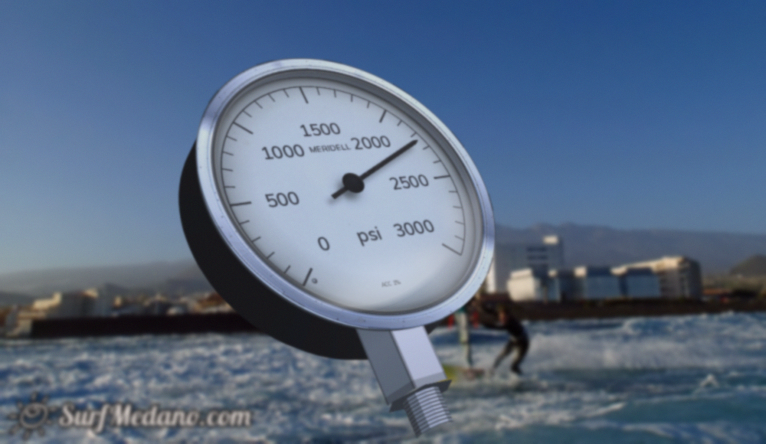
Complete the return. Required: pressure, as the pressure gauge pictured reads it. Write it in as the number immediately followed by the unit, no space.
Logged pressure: 2250psi
